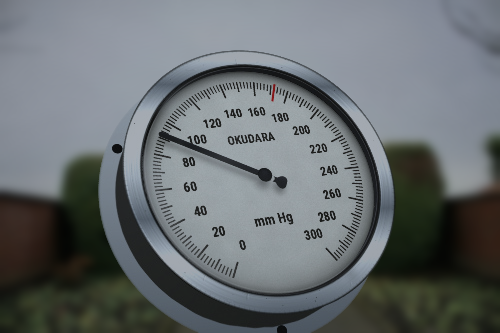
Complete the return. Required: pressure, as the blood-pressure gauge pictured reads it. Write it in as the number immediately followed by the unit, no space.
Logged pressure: 90mmHg
